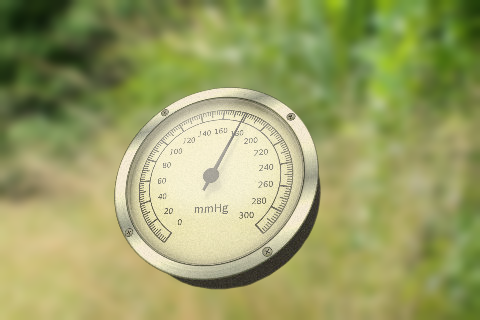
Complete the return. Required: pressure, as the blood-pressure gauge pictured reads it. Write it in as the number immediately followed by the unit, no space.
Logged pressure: 180mmHg
